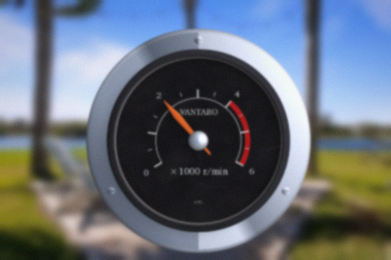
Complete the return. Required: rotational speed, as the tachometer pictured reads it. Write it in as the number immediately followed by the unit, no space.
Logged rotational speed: 2000rpm
